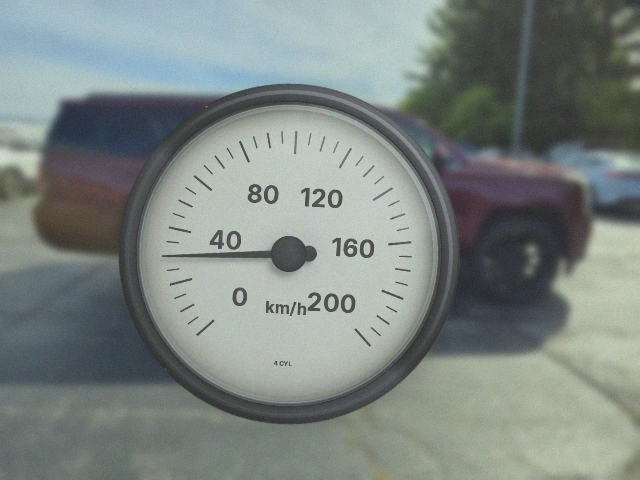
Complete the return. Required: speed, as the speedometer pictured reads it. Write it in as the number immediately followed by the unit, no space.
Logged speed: 30km/h
